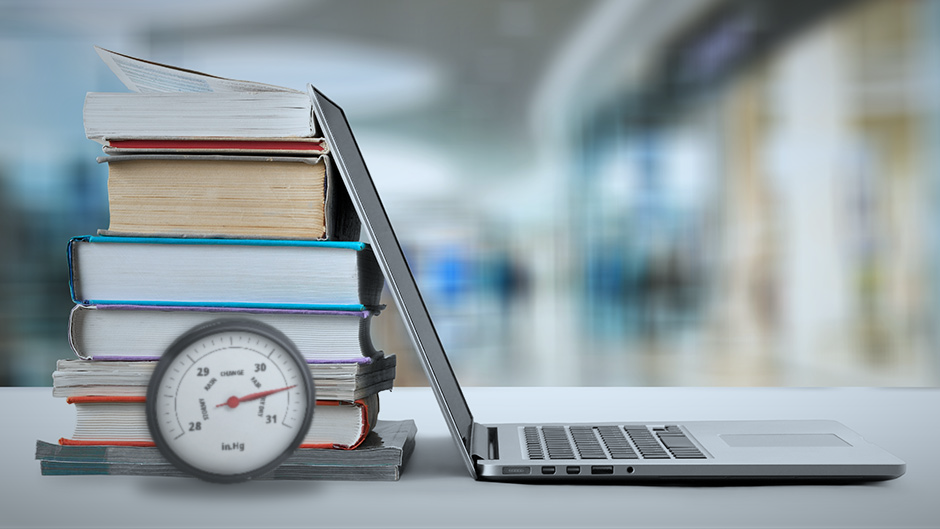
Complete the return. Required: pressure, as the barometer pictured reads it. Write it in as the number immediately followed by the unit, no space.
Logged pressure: 30.5inHg
